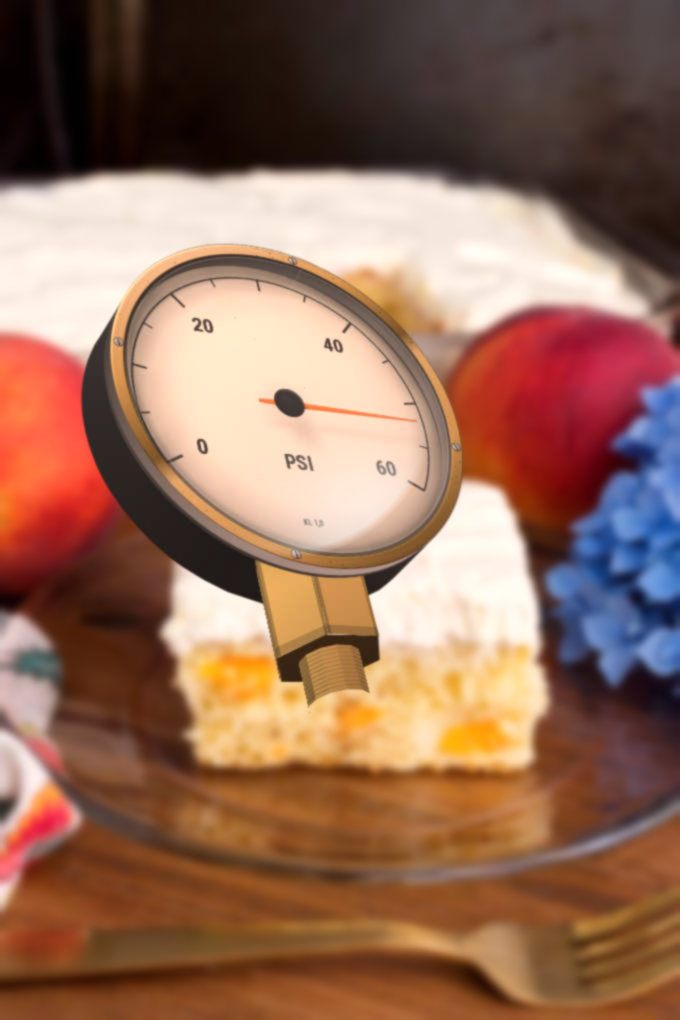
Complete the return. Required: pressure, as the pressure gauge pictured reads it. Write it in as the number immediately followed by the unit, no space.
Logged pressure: 52.5psi
